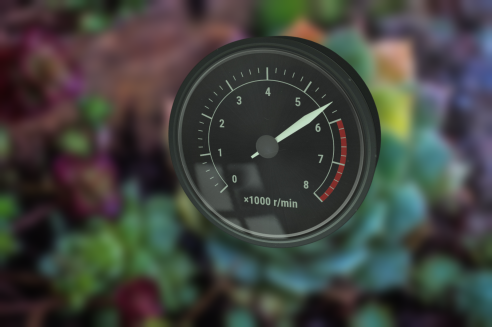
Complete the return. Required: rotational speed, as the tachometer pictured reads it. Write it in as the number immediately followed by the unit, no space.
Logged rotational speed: 5600rpm
